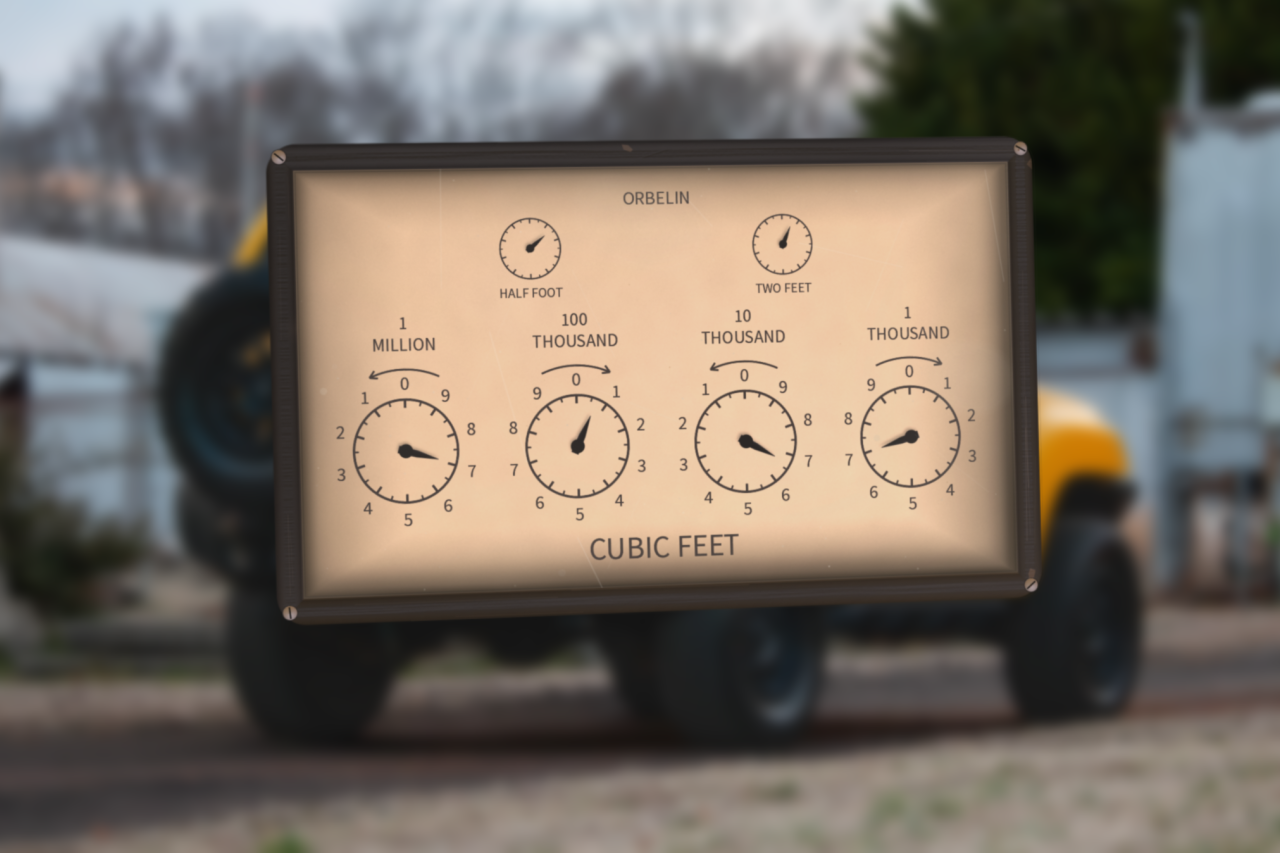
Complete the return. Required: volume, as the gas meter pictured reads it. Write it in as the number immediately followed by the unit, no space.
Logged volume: 706700ft³
